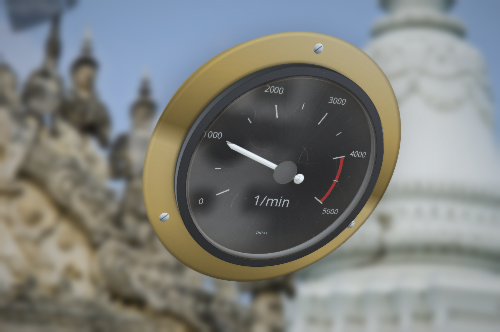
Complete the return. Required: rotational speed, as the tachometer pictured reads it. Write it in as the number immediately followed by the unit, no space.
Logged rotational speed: 1000rpm
